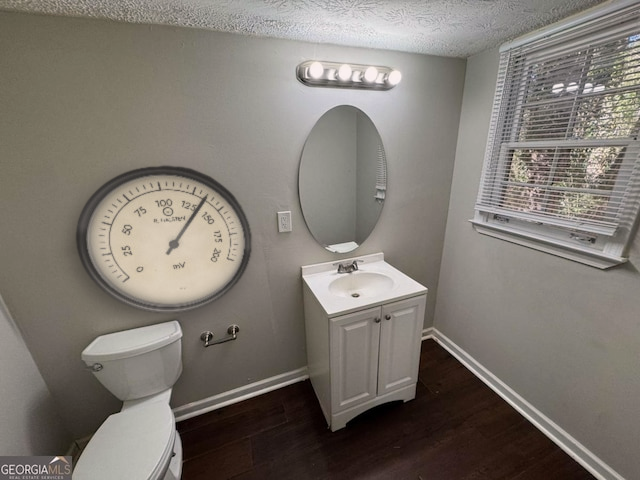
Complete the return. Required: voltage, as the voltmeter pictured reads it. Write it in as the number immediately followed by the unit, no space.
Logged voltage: 135mV
